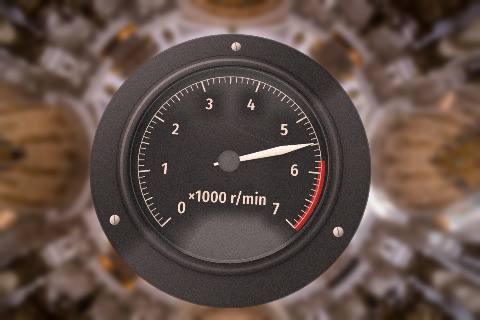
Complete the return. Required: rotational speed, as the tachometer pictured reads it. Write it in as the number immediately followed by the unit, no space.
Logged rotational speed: 5500rpm
